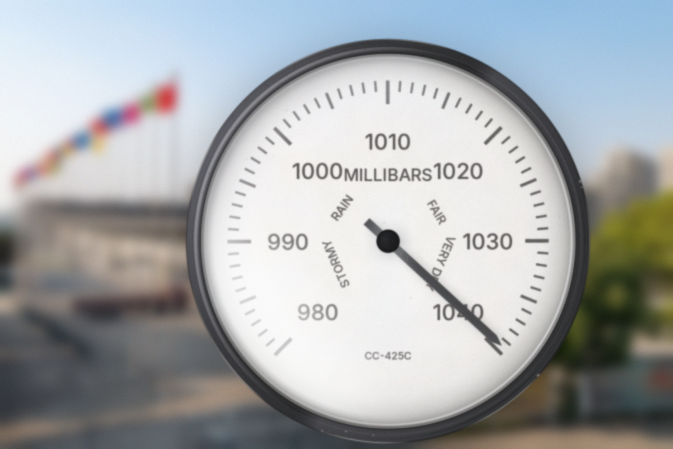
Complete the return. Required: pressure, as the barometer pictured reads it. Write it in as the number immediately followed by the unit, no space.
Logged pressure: 1039.5mbar
